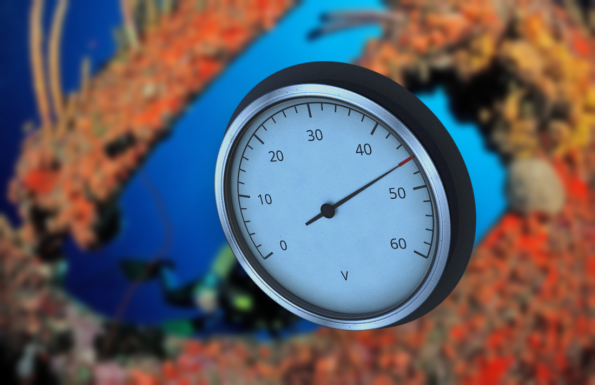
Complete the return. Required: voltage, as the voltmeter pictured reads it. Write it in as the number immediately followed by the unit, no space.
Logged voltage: 46V
